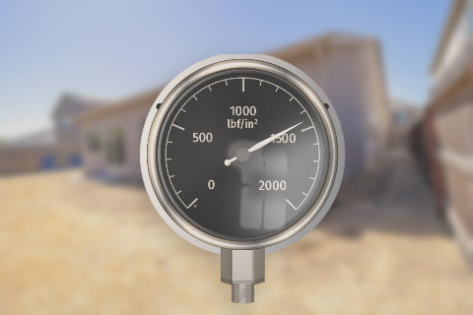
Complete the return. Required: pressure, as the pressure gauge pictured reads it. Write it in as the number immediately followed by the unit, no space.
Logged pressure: 1450psi
